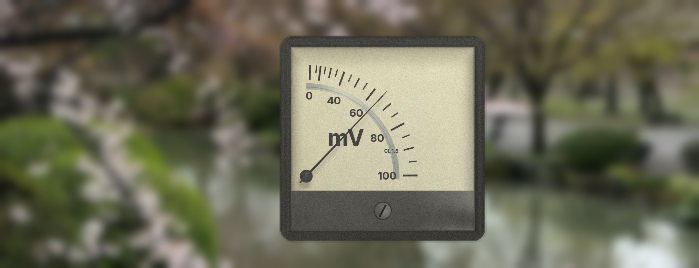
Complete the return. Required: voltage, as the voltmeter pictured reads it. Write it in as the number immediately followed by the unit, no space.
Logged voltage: 65mV
